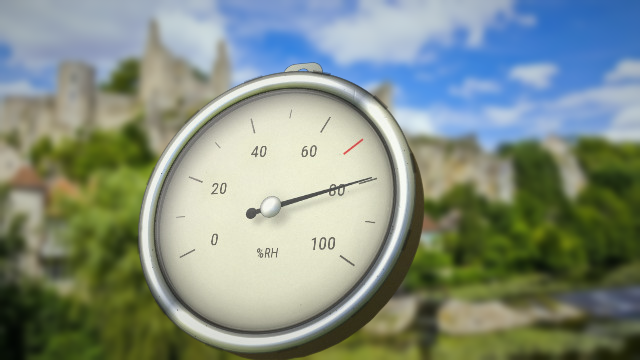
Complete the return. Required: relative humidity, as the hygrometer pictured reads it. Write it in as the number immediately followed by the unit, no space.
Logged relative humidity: 80%
